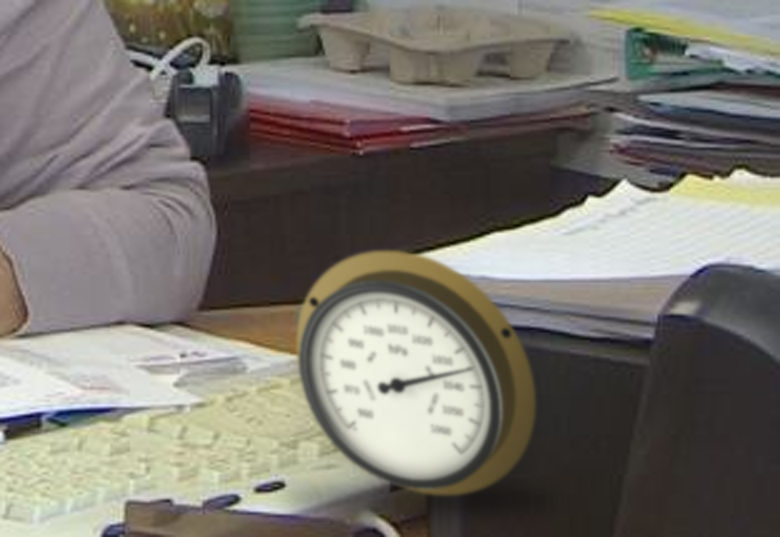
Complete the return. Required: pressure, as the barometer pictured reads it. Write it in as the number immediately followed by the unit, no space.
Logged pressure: 1035hPa
